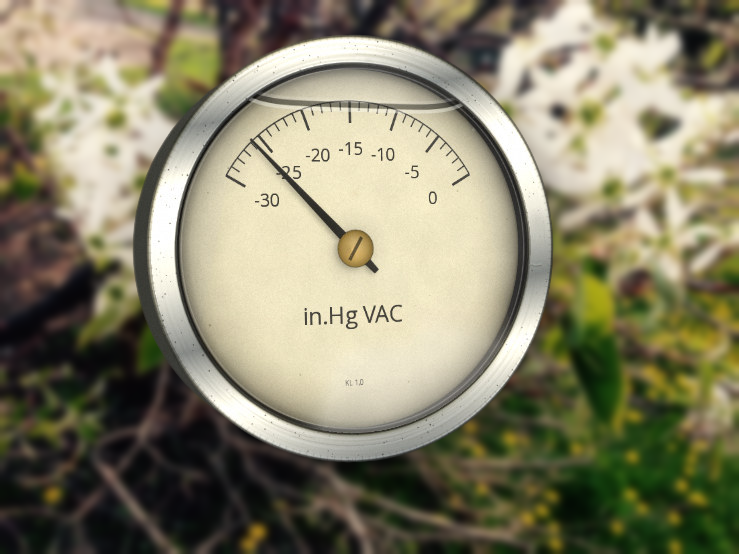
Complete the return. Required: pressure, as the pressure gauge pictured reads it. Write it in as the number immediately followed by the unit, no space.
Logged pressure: -26inHg
